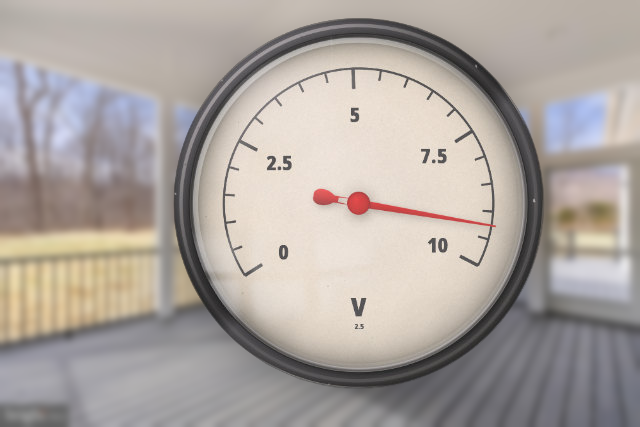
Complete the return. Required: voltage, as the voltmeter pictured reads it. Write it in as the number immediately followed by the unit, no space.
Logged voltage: 9.25V
